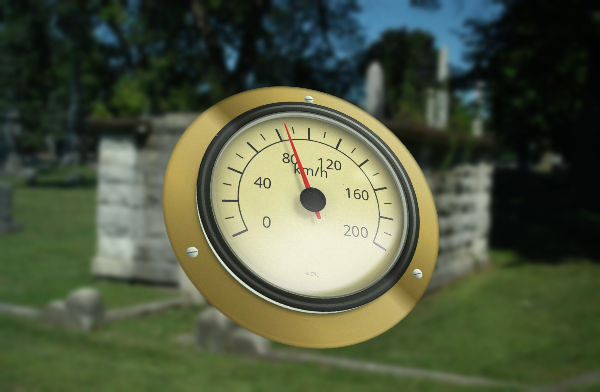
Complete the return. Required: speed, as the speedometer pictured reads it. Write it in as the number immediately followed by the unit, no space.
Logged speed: 85km/h
